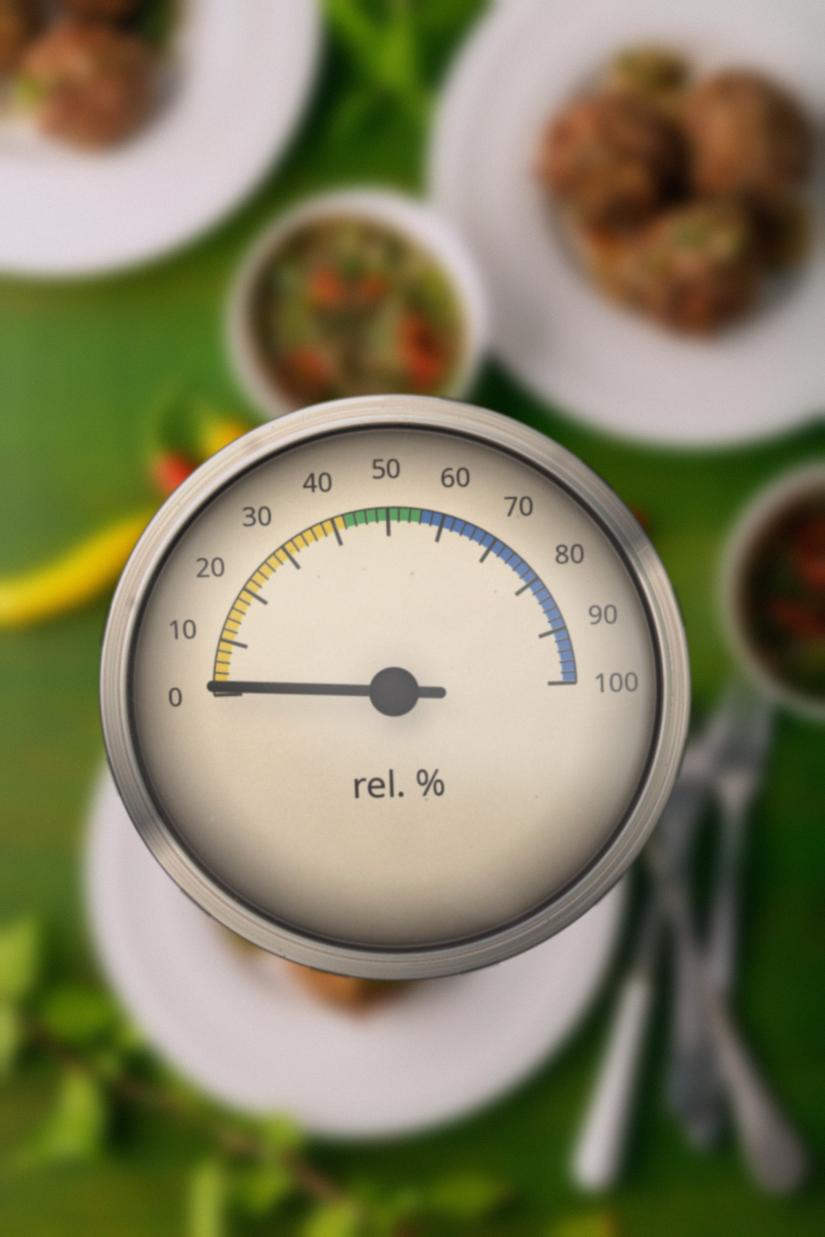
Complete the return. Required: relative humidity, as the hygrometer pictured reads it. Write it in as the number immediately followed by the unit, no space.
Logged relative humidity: 2%
